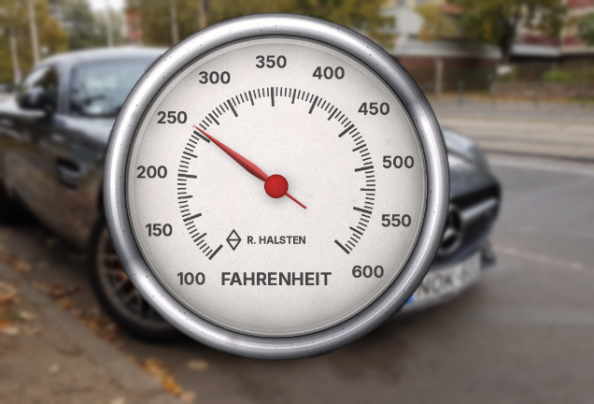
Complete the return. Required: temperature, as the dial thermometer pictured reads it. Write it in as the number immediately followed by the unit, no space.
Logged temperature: 255°F
